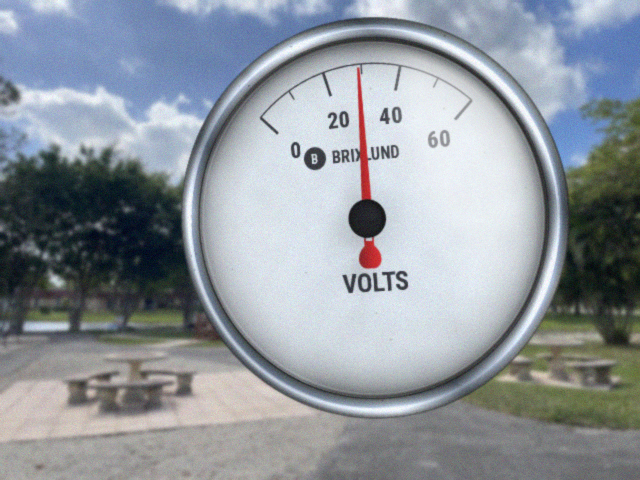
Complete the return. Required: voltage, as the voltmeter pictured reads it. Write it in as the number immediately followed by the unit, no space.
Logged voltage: 30V
